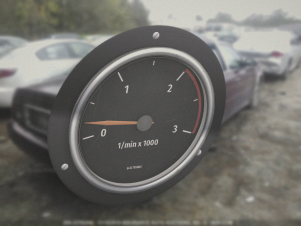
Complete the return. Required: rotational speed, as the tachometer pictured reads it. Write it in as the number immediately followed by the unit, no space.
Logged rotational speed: 250rpm
